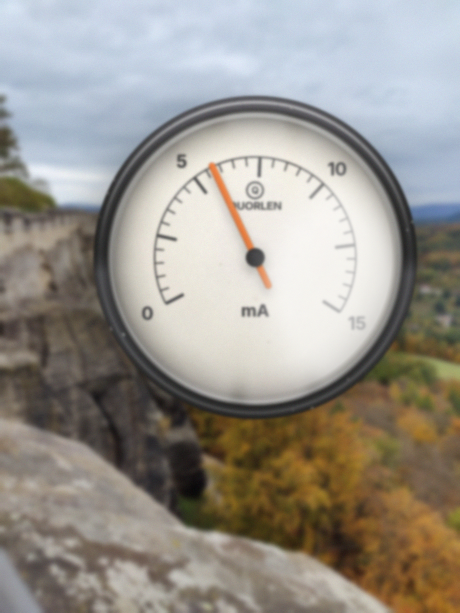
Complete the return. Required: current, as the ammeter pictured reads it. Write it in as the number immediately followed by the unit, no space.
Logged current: 5.75mA
